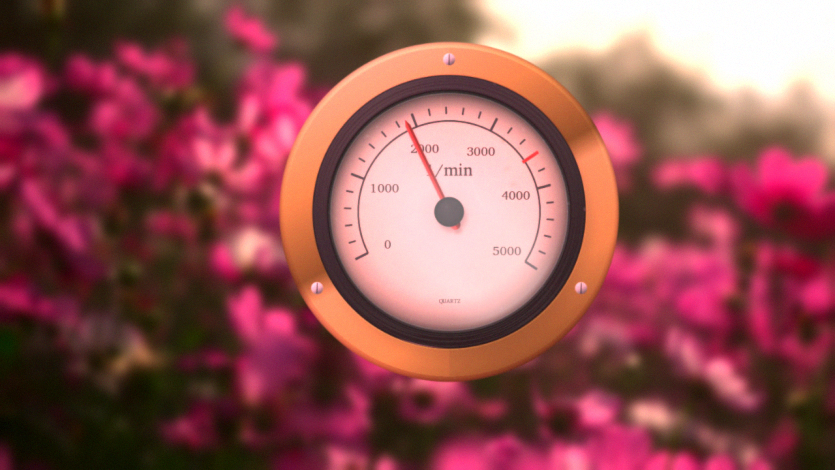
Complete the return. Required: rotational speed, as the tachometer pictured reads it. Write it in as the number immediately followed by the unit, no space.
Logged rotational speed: 1900rpm
